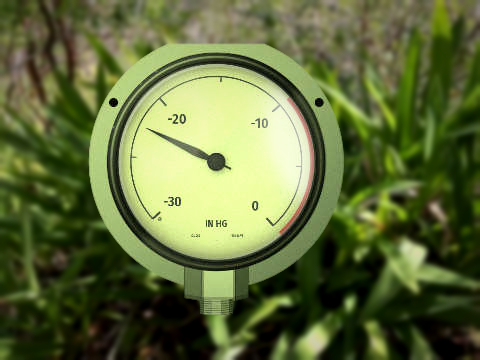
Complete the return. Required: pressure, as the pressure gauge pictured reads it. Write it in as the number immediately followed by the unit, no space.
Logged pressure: -22.5inHg
